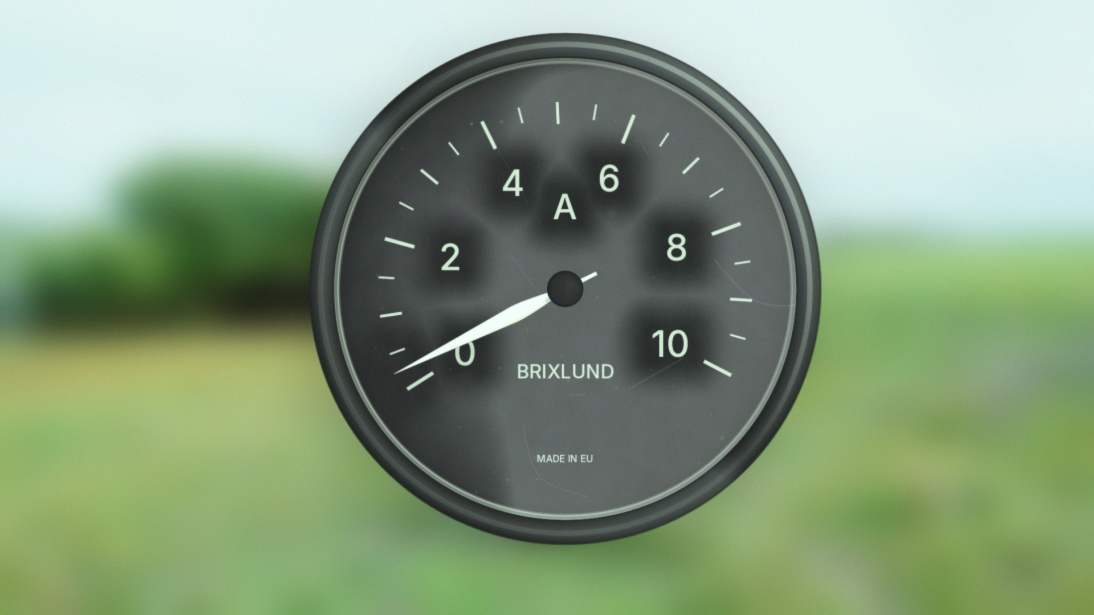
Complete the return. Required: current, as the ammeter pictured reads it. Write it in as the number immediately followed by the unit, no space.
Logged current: 0.25A
